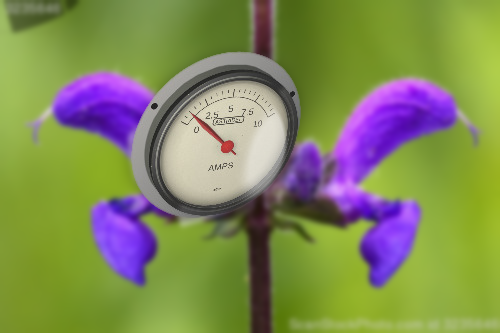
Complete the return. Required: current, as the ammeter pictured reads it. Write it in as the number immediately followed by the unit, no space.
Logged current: 1A
